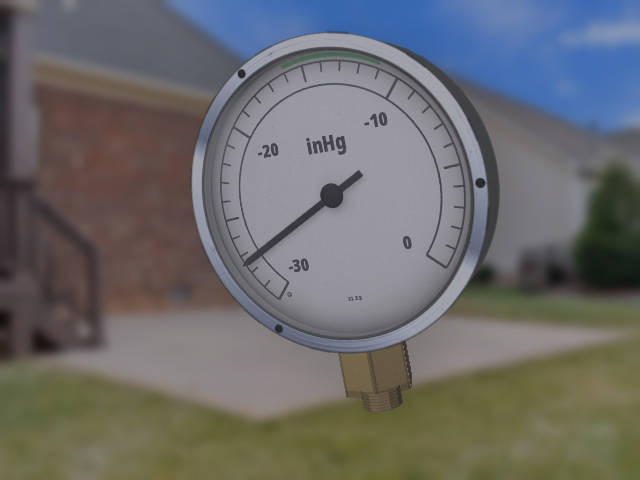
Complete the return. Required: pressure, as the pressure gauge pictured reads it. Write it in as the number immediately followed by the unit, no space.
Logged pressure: -27.5inHg
